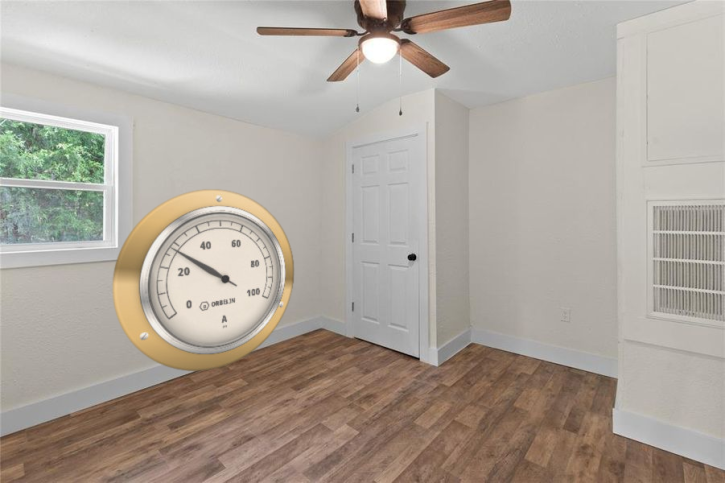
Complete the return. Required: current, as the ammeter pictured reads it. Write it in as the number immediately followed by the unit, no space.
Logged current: 27.5A
